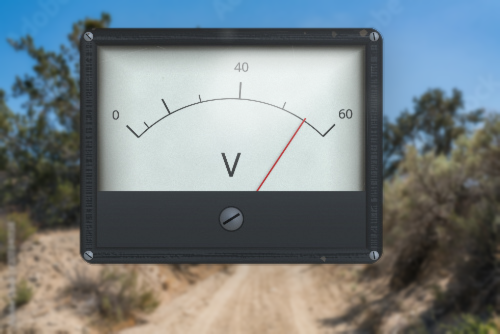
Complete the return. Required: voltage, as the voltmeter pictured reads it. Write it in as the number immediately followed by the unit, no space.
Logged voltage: 55V
